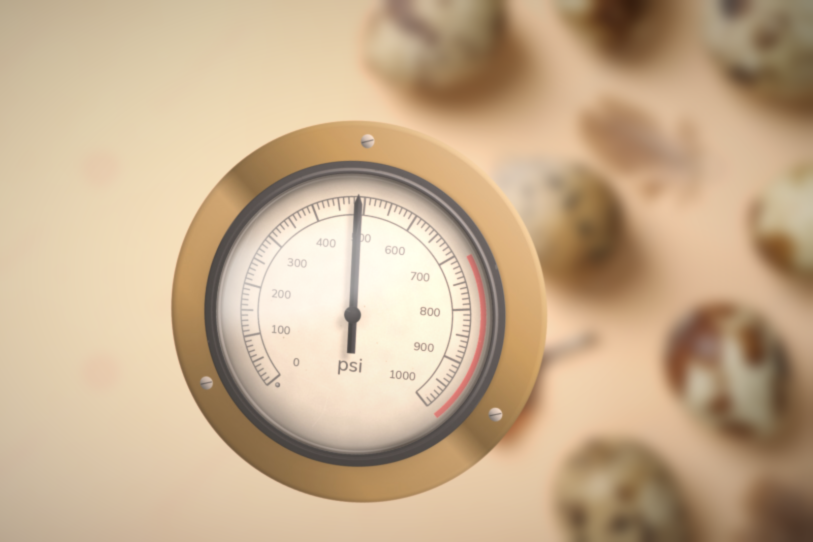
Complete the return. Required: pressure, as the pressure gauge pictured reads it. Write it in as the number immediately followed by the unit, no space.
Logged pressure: 490psi
